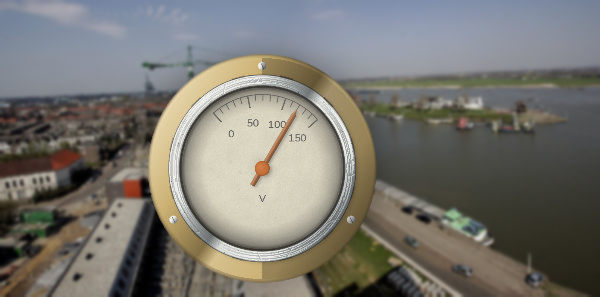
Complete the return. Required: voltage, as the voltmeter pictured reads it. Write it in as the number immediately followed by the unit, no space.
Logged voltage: 120V
